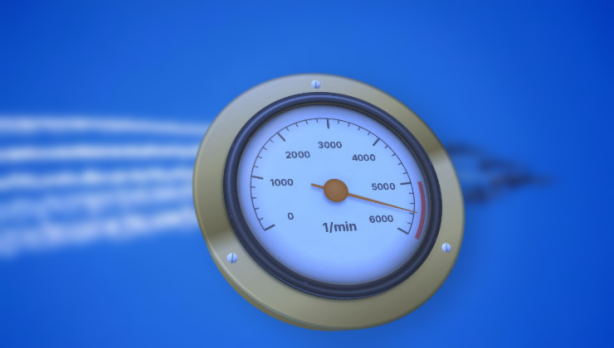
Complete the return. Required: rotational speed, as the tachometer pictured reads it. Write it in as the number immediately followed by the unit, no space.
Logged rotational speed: 5600rpm
